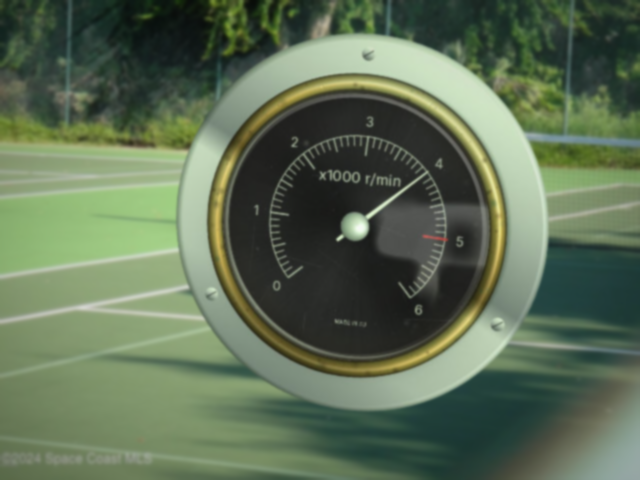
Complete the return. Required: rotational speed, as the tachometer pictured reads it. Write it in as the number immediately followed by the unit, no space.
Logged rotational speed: 4000rpm
